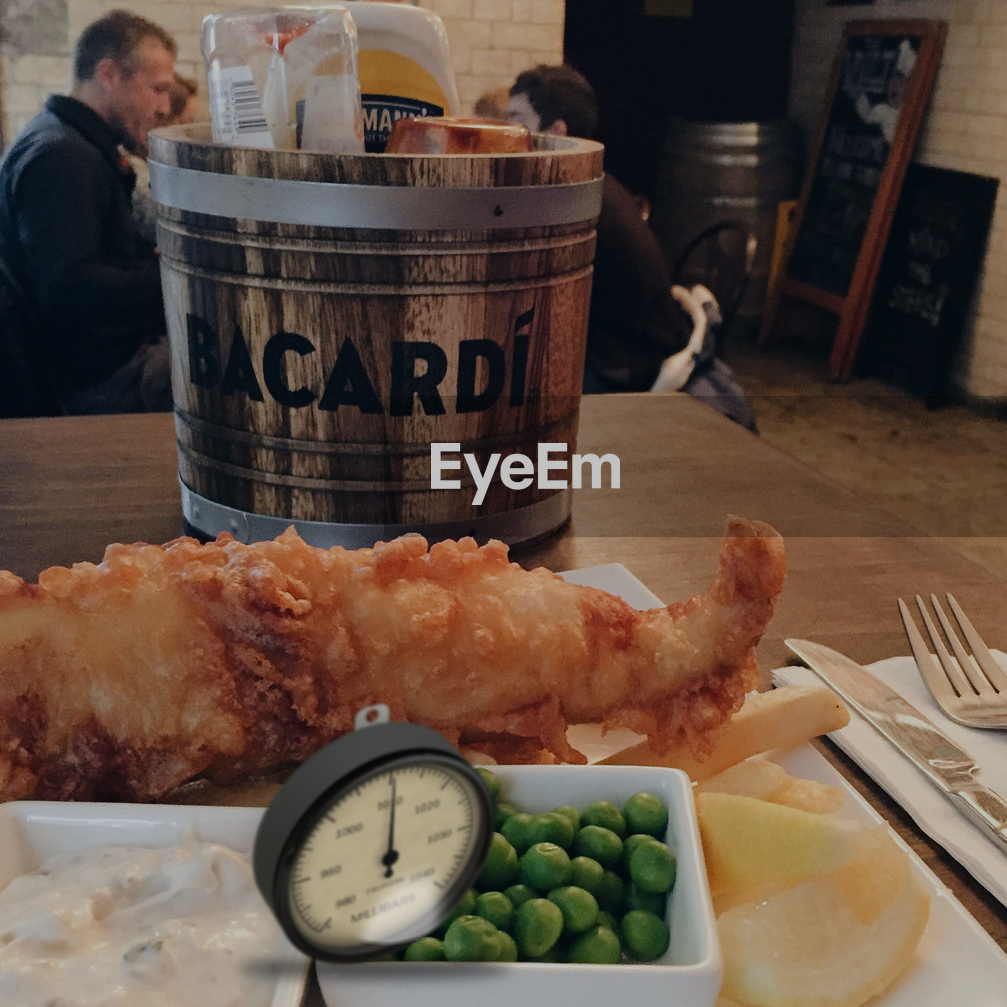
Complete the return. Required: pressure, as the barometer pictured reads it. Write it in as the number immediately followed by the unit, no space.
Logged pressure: 1010mbar
